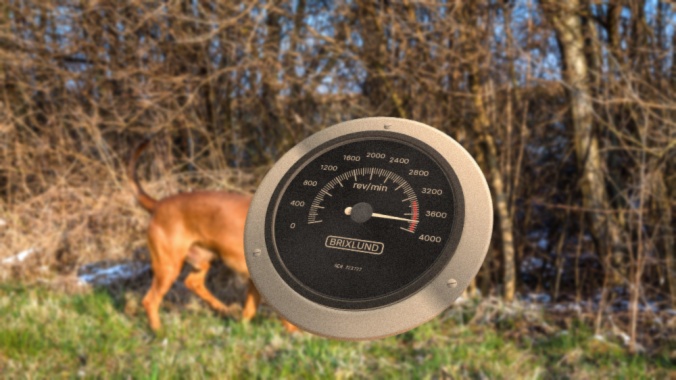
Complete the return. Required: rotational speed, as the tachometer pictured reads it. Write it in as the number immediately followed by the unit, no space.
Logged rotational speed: 3800rpm
